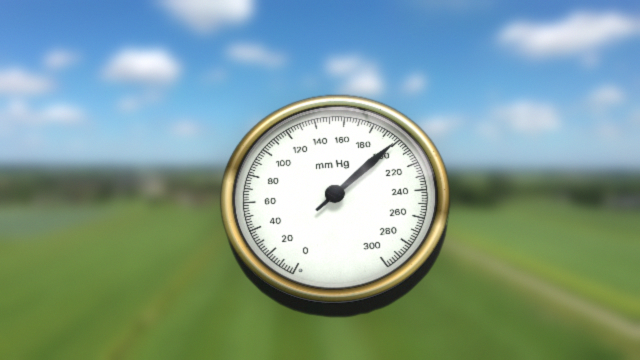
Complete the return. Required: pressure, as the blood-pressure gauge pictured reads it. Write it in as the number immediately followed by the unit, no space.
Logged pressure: 200mmHg
